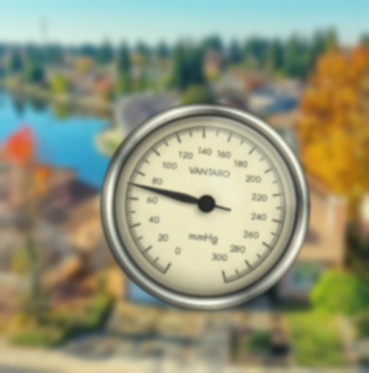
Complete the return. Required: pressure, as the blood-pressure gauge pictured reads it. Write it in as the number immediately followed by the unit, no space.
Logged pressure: 70mmHg
